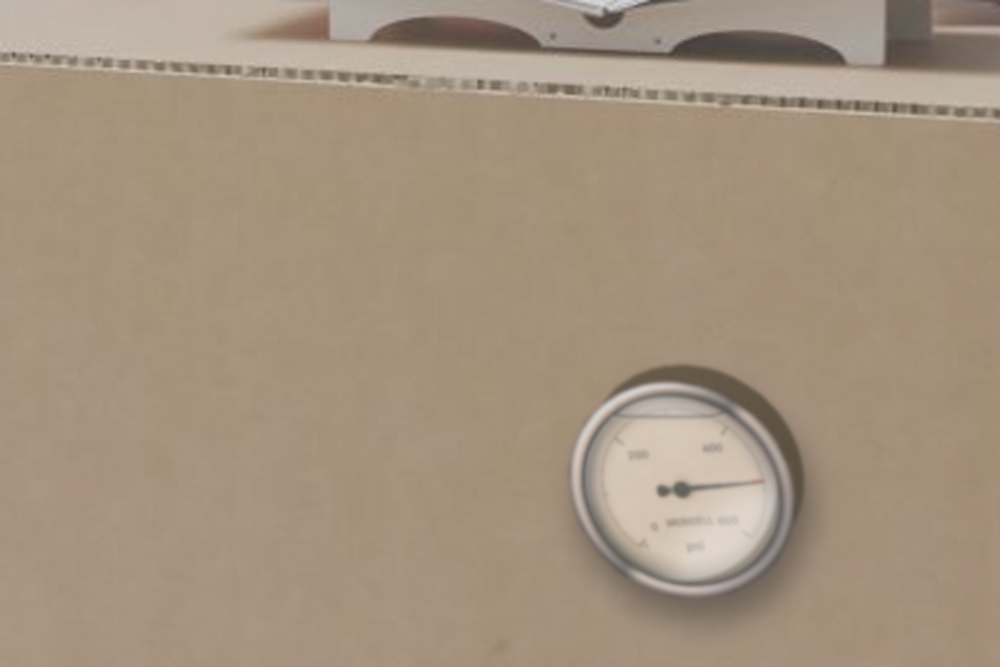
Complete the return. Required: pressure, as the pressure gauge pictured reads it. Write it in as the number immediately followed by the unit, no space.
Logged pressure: 500psi
